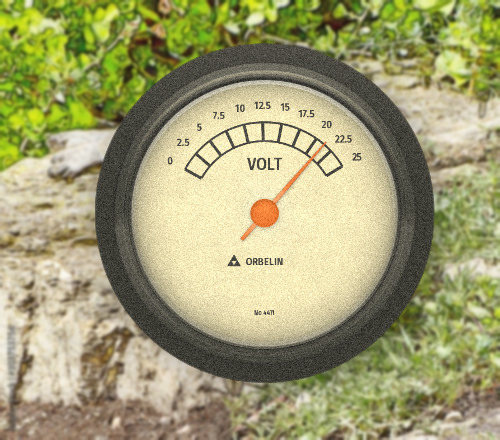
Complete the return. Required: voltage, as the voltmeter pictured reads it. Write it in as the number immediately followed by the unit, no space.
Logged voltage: 21.25V
